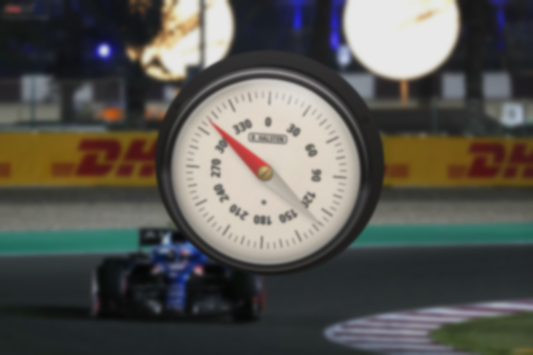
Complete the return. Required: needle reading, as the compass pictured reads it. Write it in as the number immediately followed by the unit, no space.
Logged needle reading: 310°
